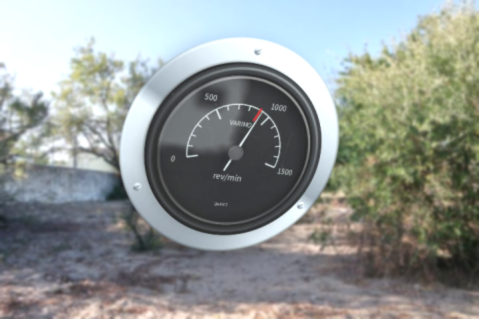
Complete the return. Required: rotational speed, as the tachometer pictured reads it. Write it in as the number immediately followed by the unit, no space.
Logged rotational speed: 900rpm
